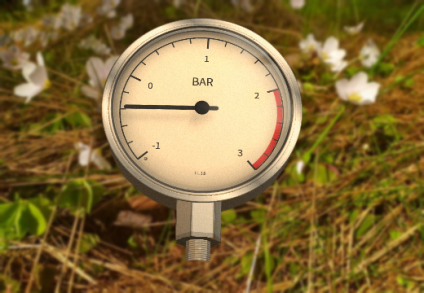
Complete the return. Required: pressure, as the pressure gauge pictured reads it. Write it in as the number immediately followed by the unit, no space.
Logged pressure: -0.4bar
